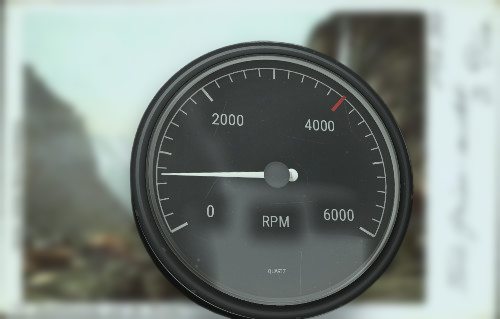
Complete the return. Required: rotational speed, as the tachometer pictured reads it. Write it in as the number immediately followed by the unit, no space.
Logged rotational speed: 700rpm
